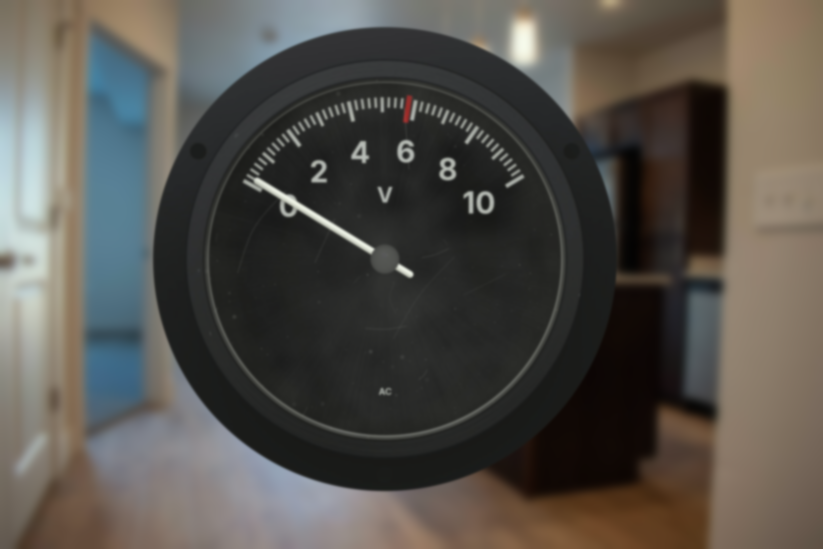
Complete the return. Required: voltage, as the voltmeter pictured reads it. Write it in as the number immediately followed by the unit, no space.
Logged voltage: 0.2V
